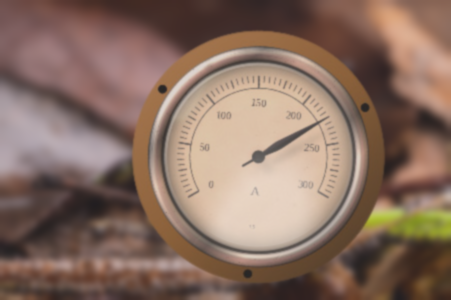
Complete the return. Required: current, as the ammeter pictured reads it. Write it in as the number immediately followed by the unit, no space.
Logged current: 225A
